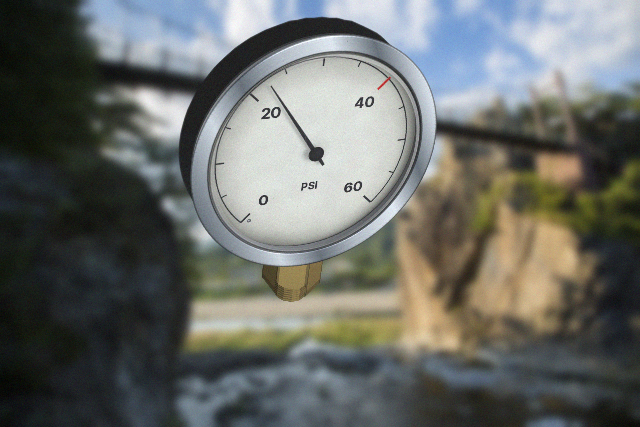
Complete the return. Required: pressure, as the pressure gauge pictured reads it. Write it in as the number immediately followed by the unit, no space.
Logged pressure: 22.5psi
